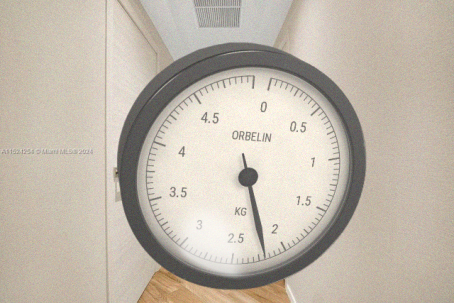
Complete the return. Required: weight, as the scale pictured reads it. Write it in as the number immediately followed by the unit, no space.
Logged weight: 2.2kg
